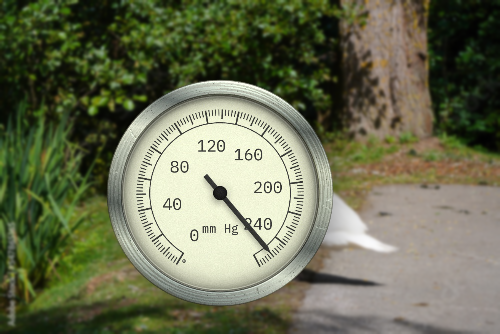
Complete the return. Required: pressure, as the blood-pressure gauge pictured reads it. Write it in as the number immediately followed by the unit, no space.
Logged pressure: 250mmHg
